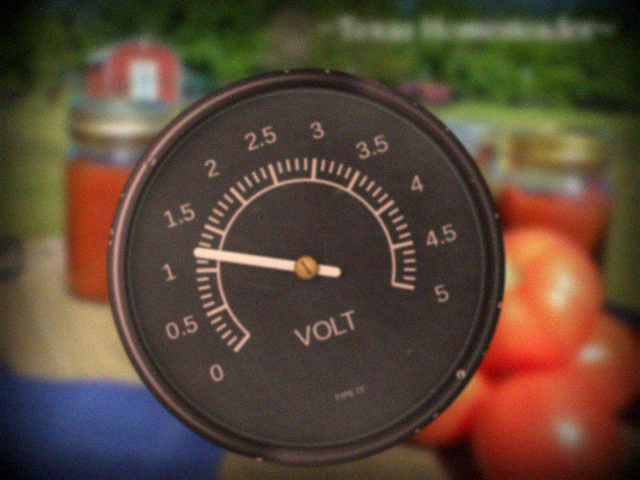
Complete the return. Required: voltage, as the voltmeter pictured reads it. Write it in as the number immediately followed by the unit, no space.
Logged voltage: 1.2V
